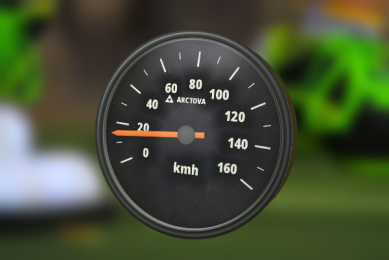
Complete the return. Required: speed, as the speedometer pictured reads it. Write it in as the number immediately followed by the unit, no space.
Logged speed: 15km/h
